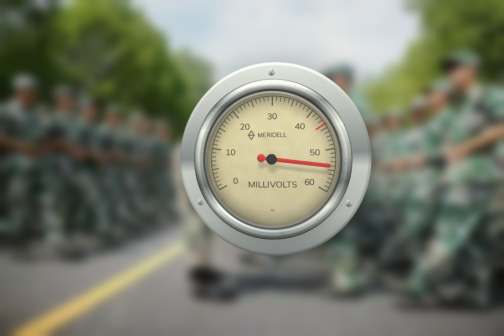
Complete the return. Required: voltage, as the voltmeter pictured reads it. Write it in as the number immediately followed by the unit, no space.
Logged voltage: 54mV
